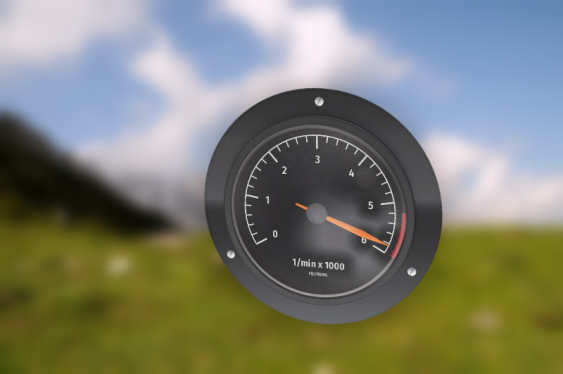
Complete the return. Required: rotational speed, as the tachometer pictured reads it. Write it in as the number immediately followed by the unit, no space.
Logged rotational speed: 5800rpm
